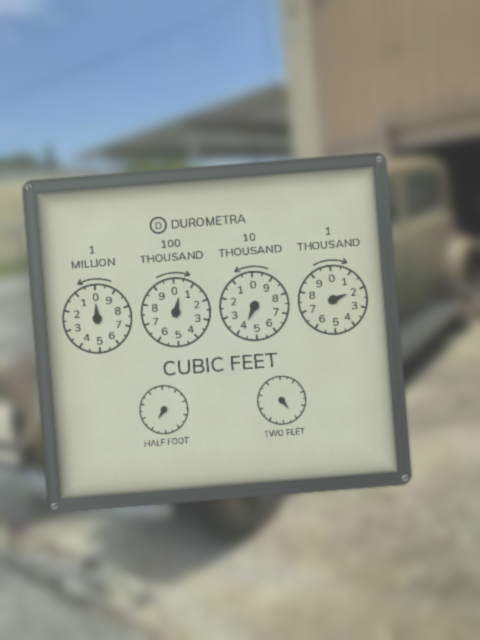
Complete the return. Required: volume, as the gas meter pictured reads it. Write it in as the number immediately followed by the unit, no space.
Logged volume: 4200ft³
